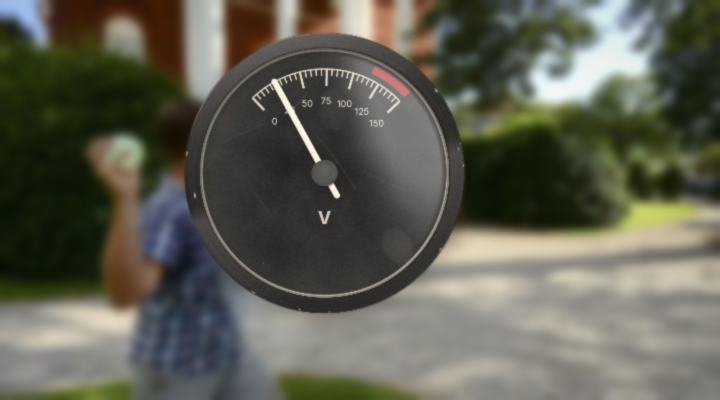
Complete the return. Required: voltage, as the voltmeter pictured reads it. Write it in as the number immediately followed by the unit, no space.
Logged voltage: 25V
